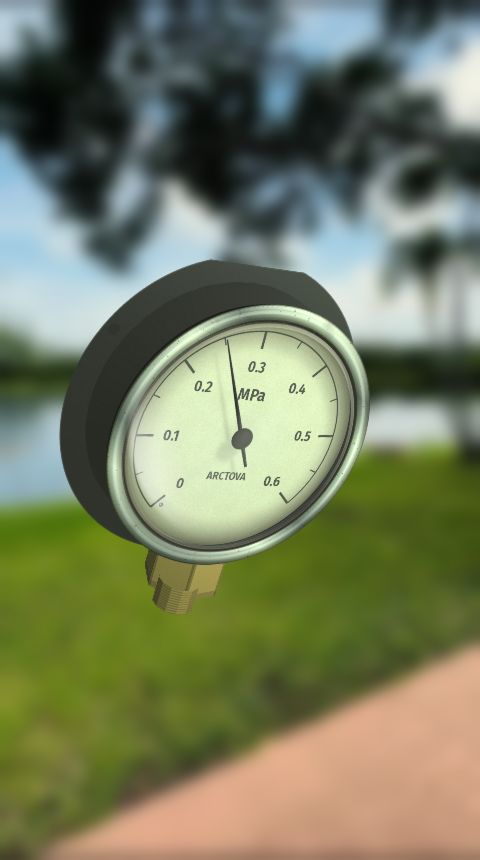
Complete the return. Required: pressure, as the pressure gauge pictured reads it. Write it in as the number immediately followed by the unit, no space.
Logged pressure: 0.25MPa
